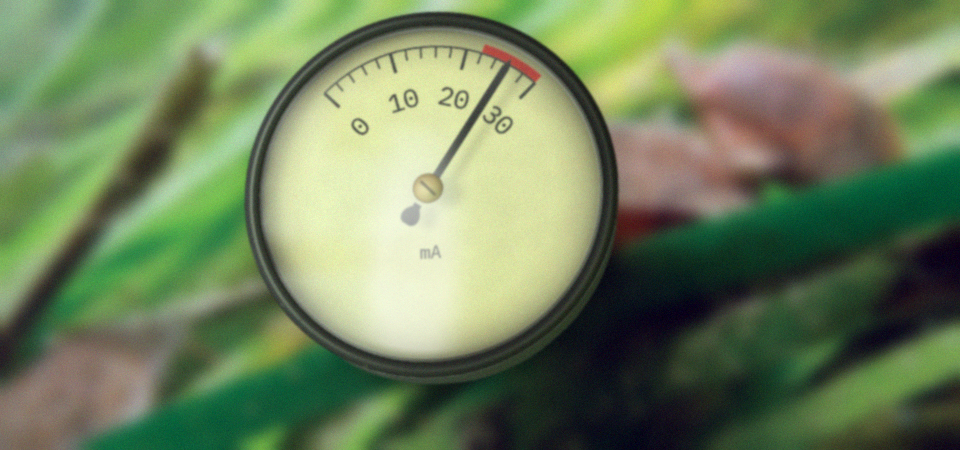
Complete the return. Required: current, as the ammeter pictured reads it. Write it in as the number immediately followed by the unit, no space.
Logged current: 26mA
